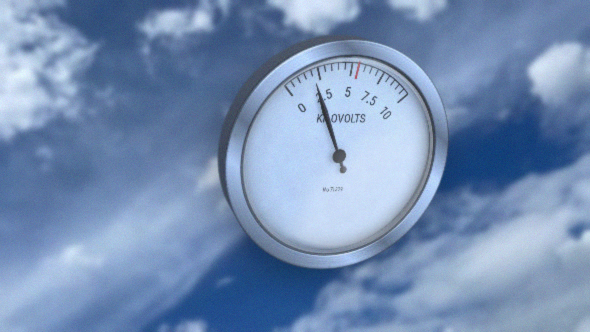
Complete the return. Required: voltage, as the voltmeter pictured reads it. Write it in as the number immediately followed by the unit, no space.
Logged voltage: 2kV
